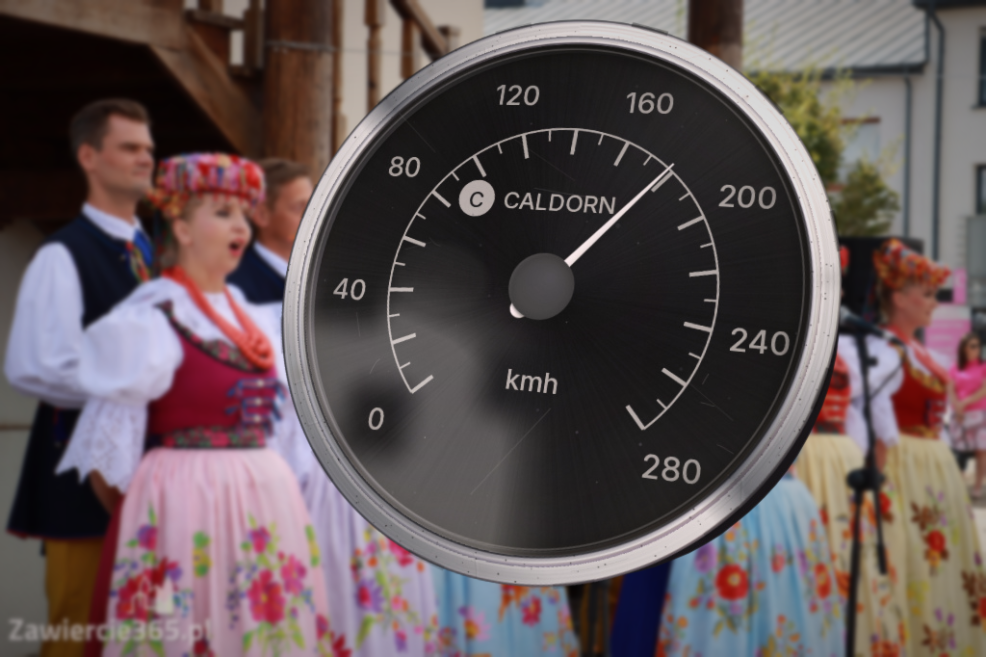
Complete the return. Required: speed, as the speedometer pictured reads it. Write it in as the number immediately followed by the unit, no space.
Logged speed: 180km/h
